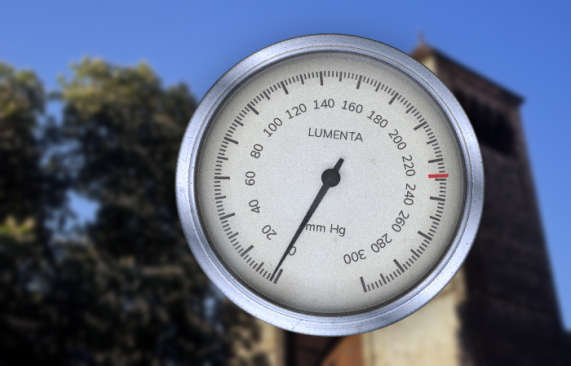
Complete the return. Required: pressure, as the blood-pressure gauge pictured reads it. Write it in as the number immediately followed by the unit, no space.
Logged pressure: 2mmHg
